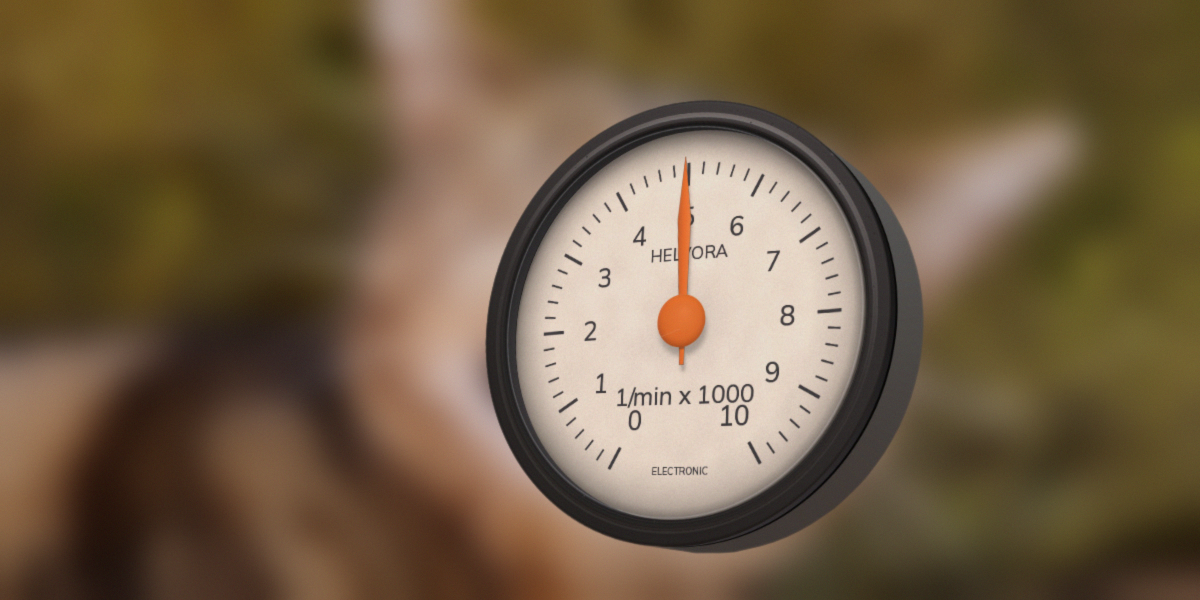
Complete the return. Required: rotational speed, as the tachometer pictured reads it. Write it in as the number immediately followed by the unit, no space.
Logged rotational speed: 5000rpm
